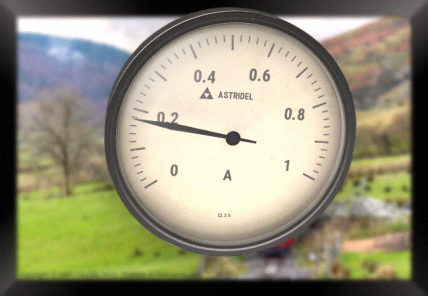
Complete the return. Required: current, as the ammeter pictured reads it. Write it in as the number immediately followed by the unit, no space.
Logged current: 0.18A
